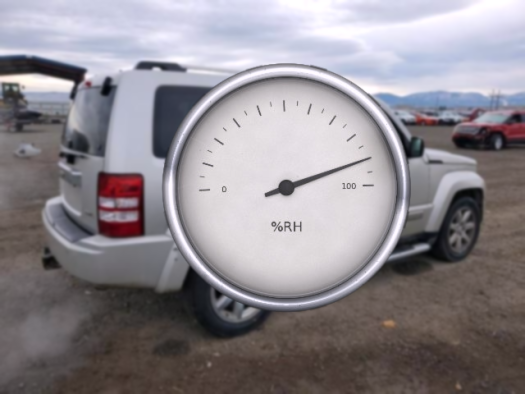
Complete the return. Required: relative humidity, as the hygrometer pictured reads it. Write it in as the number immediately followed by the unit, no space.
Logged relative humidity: 90%
